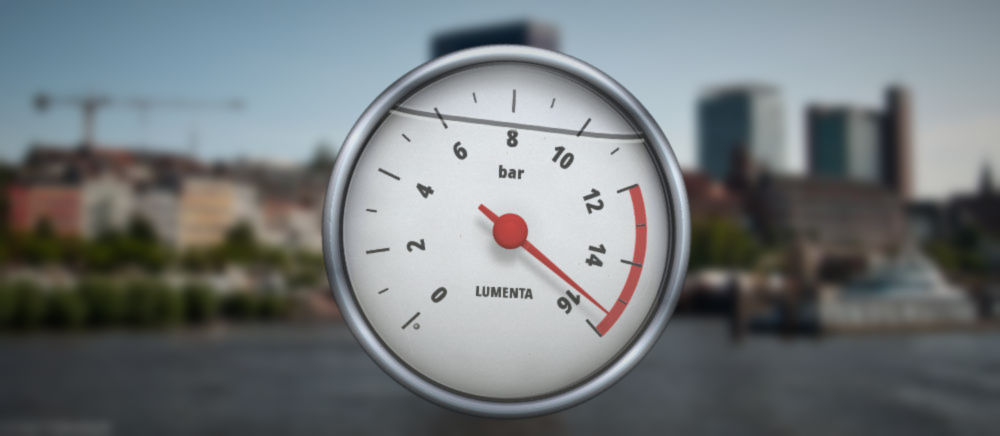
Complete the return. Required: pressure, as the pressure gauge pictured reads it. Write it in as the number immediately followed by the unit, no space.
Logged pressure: 15.5bar
